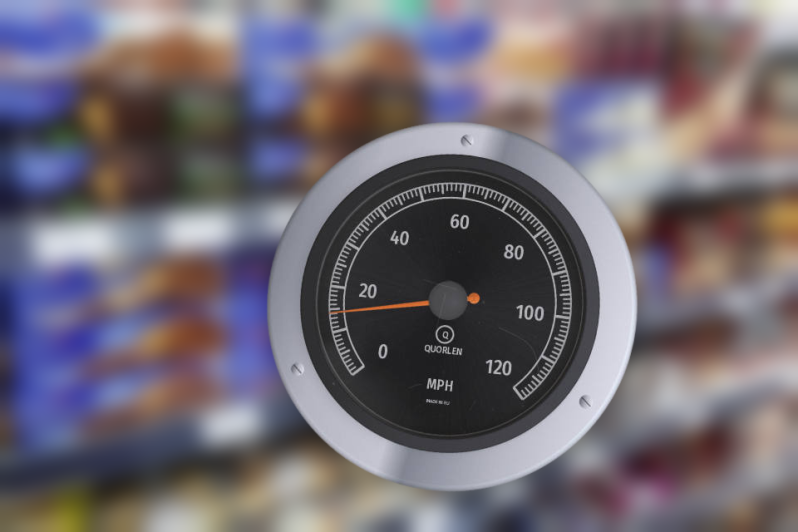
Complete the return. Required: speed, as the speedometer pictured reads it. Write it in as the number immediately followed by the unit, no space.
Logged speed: 14mph
